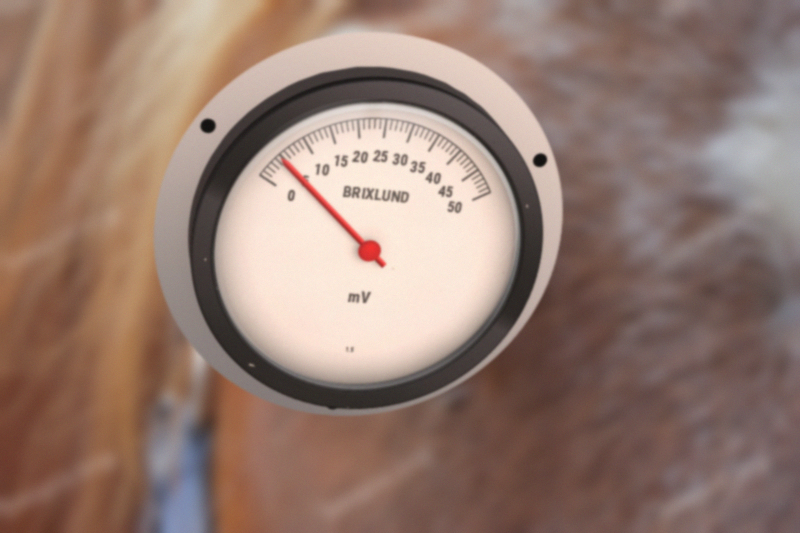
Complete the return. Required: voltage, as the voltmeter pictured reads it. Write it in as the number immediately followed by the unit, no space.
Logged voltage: 5mV
